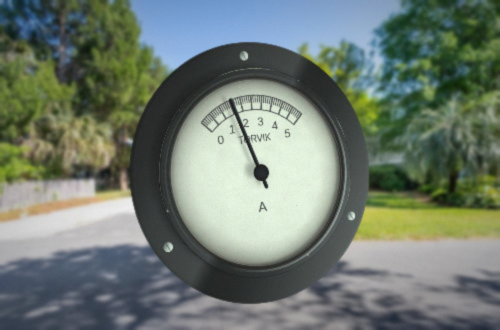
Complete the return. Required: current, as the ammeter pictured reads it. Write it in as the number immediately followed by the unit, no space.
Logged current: 1.5A
